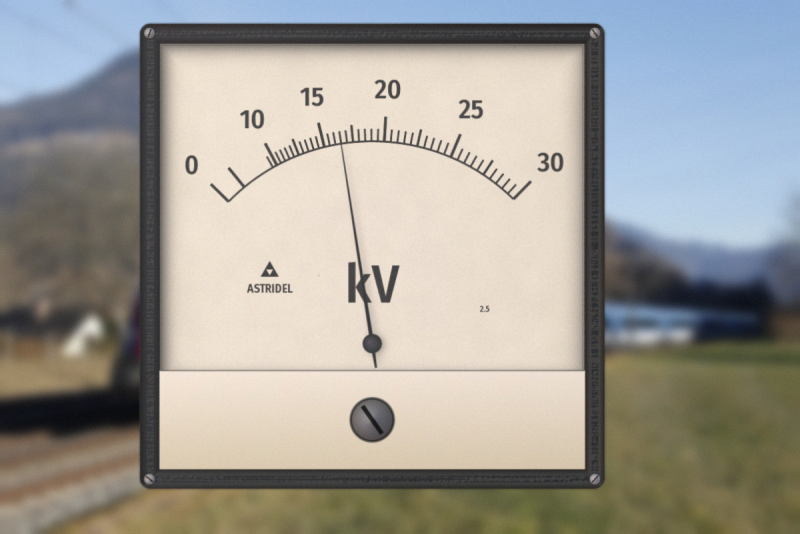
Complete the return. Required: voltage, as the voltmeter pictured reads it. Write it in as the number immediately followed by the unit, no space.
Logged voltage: 16.5kV
